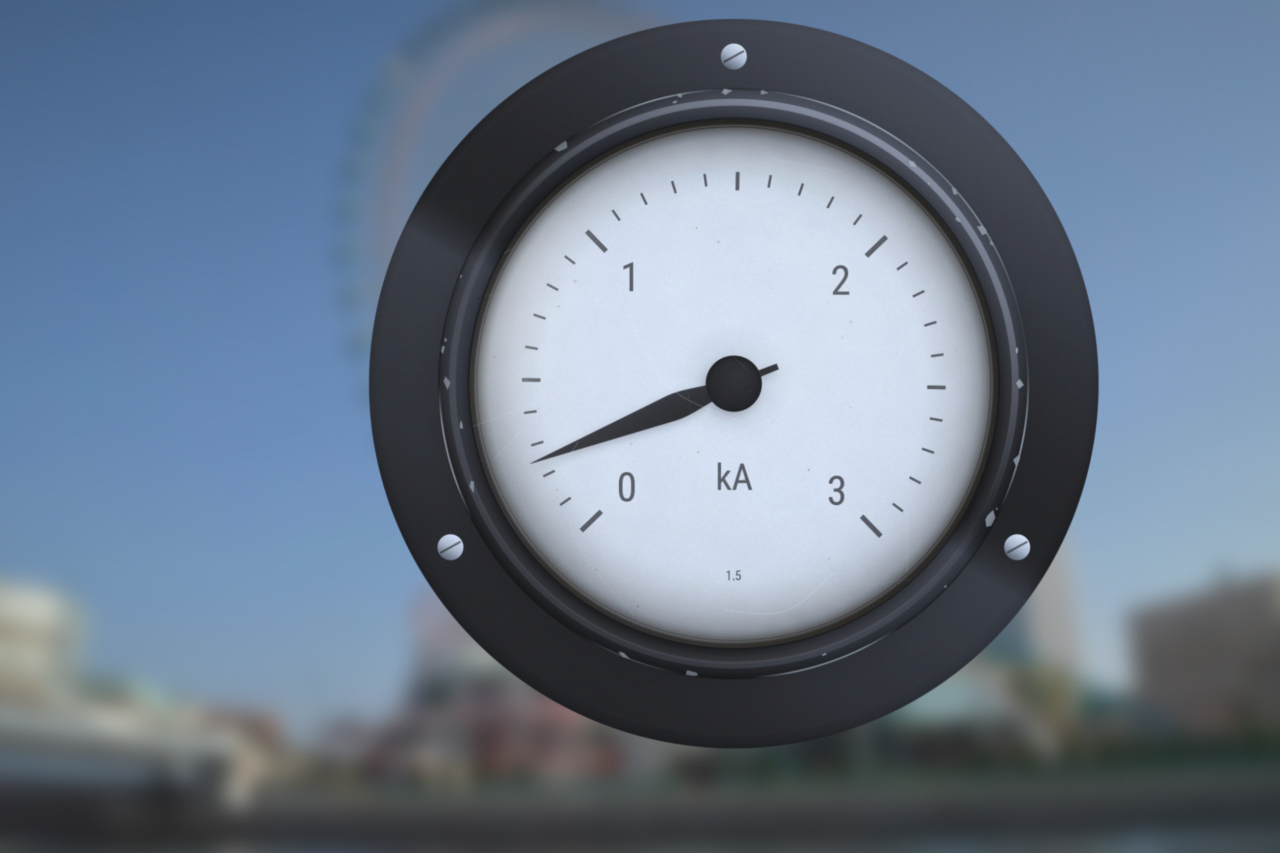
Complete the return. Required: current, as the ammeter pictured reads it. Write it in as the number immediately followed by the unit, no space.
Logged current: 0.25kA
